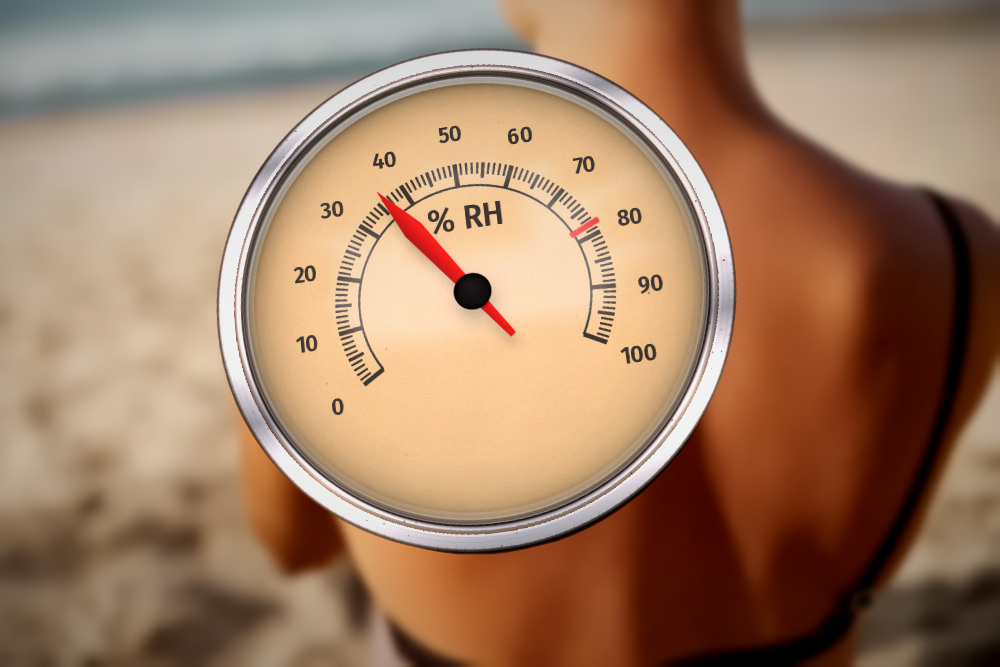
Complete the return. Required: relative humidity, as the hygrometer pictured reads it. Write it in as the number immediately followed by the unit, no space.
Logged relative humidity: 36%
